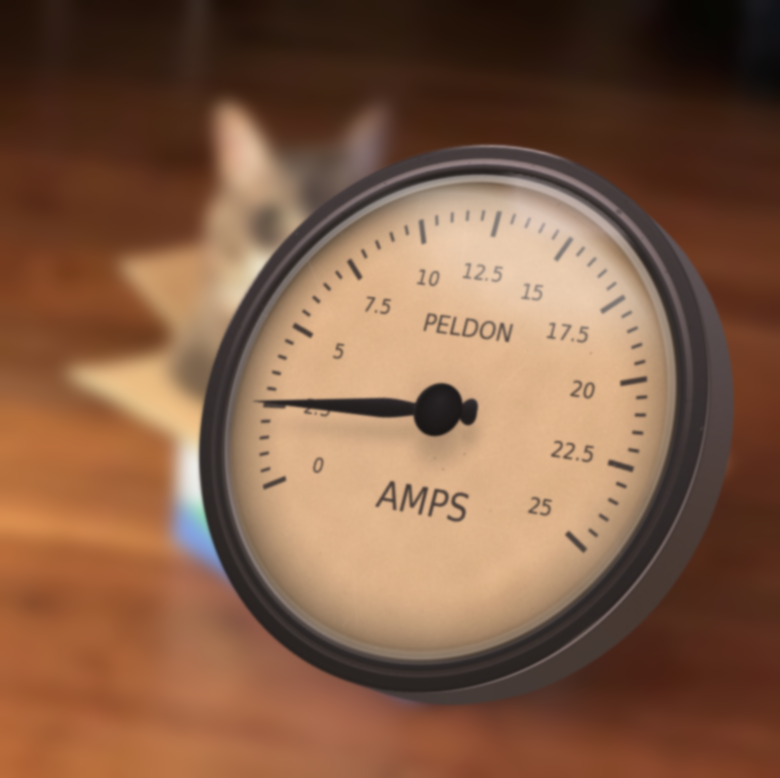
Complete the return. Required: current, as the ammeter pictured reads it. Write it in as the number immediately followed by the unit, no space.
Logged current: 2.5A
